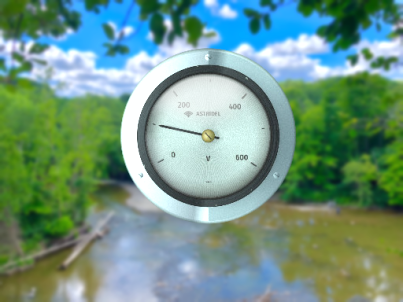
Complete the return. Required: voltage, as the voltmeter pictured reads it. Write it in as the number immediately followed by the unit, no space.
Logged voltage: 100V
